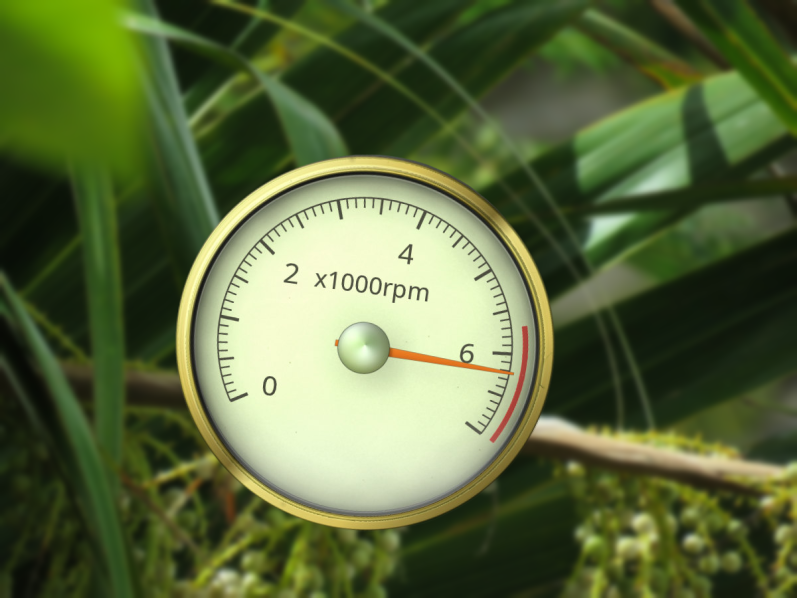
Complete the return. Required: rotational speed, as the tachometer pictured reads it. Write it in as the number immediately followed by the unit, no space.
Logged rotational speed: 6200rpm
